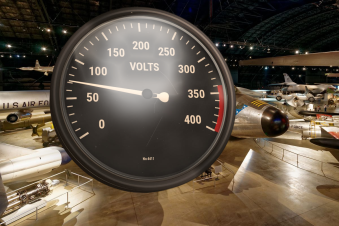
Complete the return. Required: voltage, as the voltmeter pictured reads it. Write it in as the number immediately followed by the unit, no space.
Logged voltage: 70V
